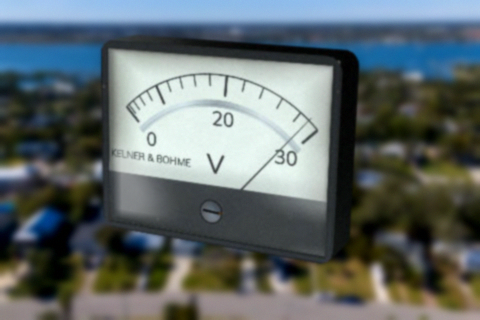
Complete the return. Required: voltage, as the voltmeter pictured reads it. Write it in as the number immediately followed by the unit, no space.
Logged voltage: 29V
